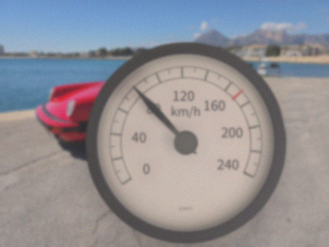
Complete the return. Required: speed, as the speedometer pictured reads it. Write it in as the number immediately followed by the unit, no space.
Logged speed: 80km/h
